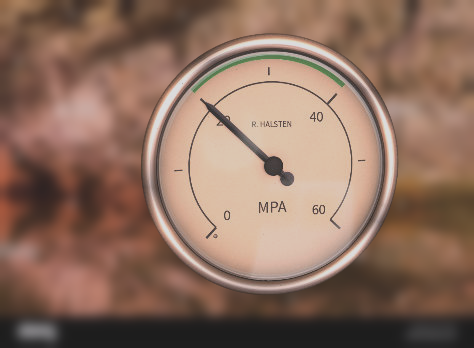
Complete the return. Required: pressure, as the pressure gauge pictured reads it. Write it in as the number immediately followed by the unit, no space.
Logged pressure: 20MPa
